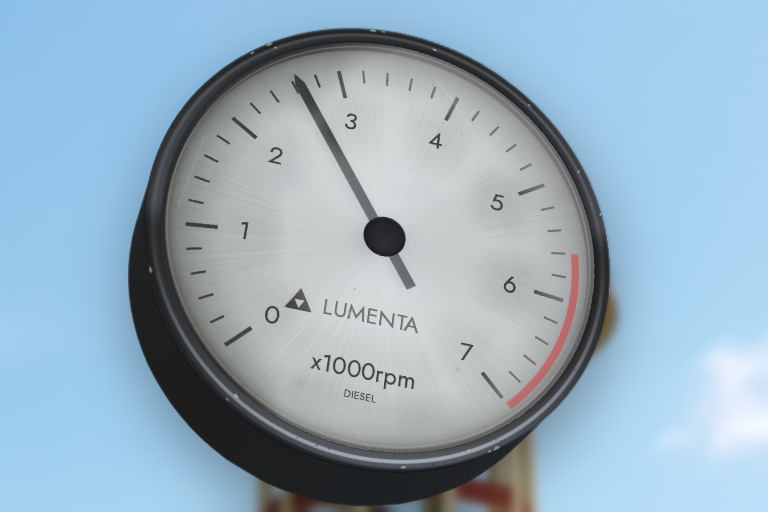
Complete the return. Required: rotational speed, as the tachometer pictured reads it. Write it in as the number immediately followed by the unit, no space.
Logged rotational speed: 2600rpm
